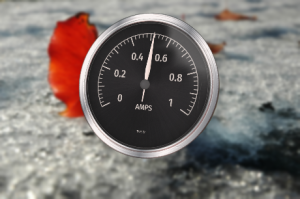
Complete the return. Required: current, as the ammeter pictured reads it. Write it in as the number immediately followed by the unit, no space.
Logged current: 0.52A
